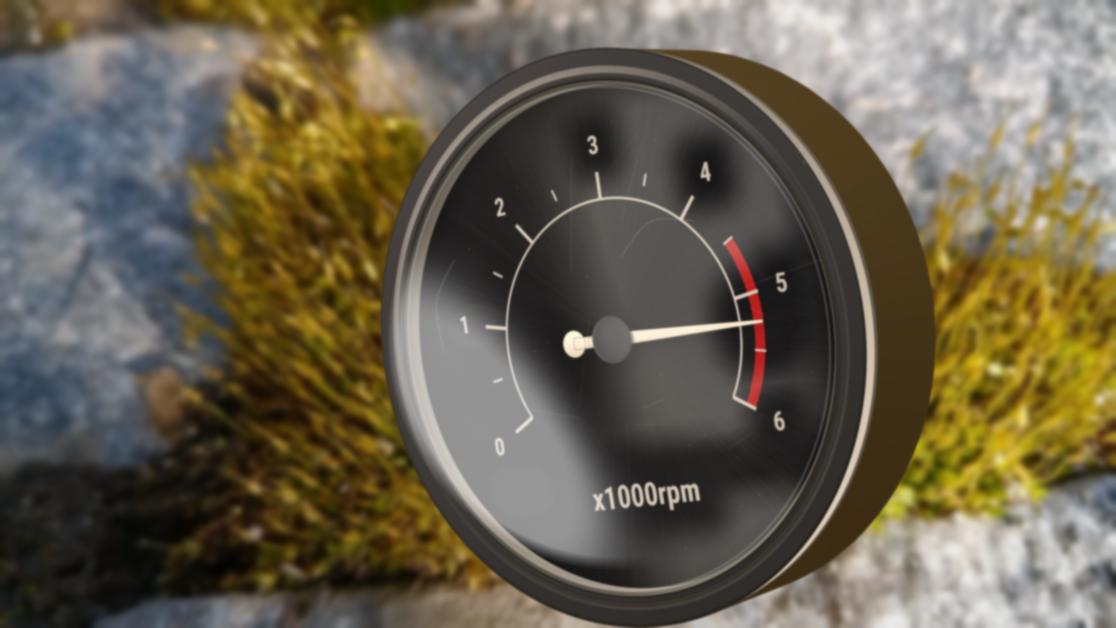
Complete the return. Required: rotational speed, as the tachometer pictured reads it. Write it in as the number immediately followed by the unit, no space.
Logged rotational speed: 5250rpm
